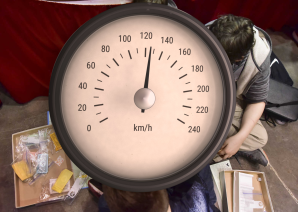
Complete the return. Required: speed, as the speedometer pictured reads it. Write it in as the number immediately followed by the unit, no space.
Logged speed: 125km/h
